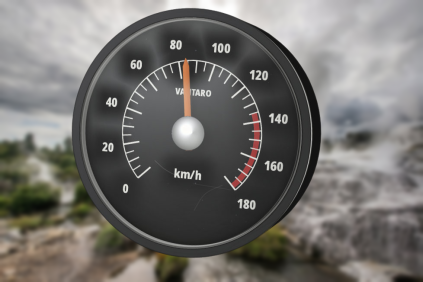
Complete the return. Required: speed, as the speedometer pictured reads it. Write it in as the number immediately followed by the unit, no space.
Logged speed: 85km/h
